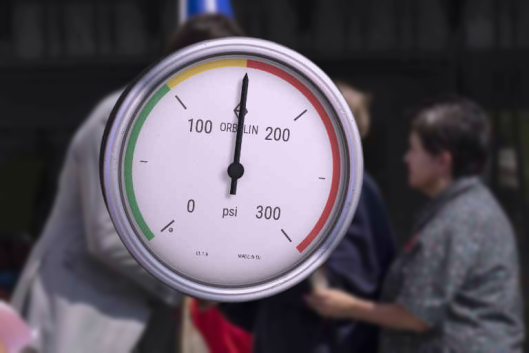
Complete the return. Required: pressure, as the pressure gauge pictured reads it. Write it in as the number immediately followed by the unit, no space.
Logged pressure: 150psi
